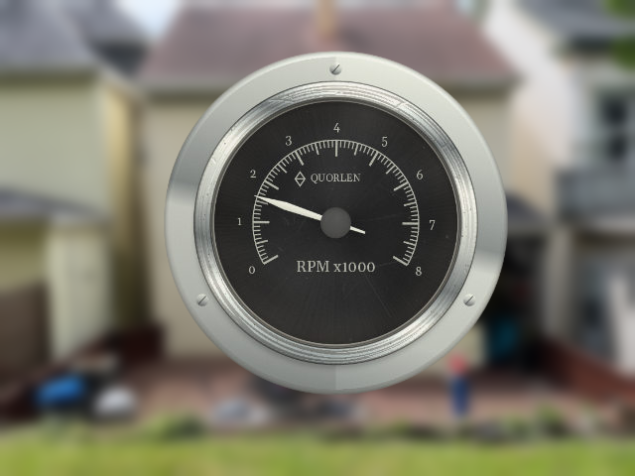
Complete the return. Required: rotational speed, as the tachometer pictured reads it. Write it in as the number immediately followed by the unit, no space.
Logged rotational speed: 1600rpm
